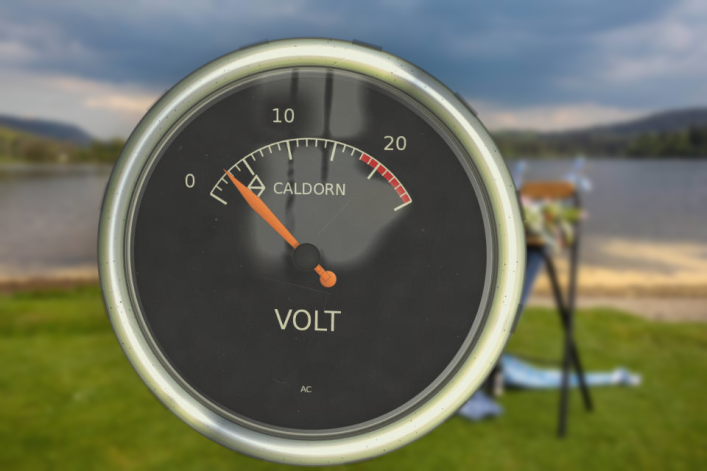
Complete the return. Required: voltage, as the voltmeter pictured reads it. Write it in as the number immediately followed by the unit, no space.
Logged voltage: 3V
